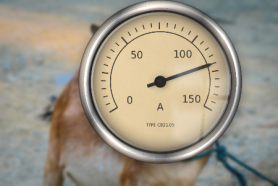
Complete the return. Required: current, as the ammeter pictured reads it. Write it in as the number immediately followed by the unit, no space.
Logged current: 120A
